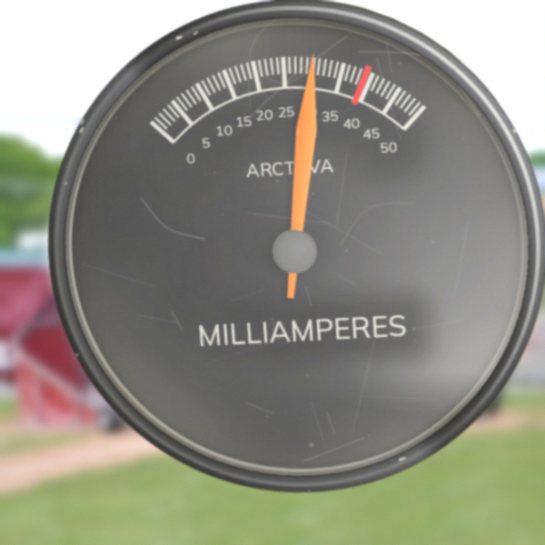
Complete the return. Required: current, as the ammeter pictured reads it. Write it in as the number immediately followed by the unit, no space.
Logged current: 30mA
